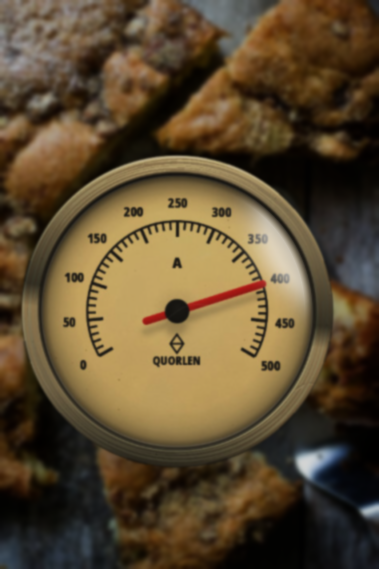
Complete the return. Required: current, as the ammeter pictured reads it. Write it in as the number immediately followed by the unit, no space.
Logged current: 400A
